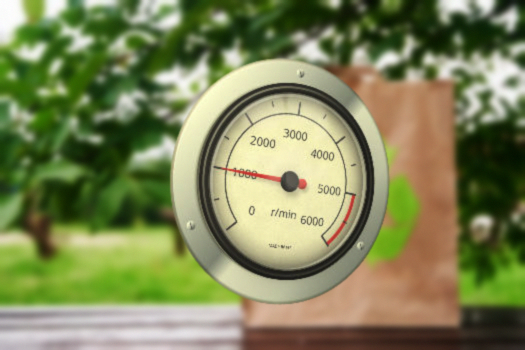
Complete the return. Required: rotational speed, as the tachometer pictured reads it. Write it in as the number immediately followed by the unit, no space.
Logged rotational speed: 1000rpm
